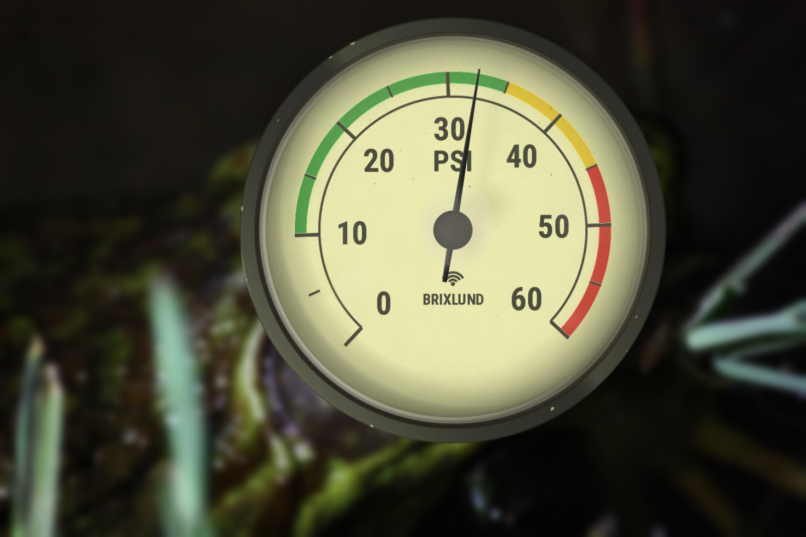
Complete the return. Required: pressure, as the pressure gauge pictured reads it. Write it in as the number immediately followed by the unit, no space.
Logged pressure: 32.5psi
